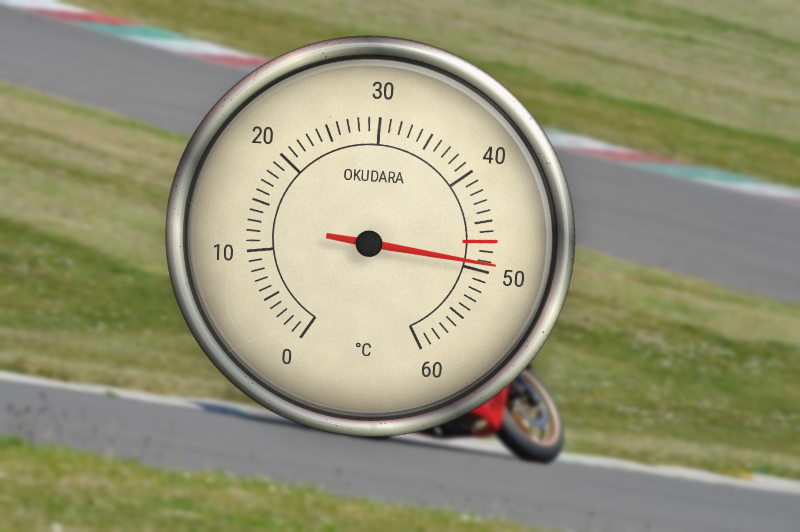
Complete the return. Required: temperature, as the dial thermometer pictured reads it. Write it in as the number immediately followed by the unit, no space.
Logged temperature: 49°C
